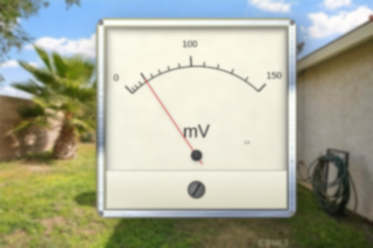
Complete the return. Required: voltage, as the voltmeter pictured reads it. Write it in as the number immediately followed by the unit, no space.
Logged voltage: 50mV
